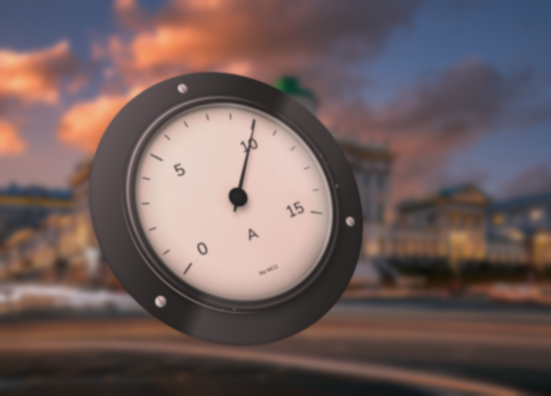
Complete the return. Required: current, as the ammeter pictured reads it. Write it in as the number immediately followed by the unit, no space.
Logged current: 10A
